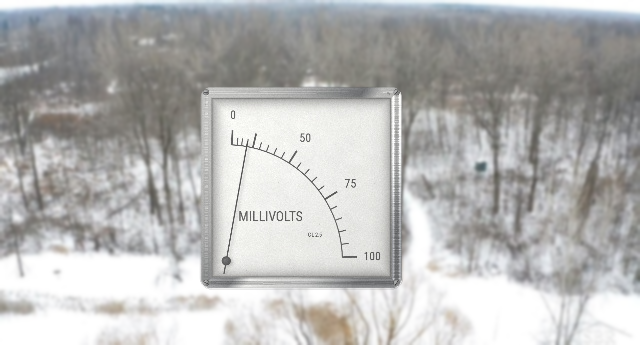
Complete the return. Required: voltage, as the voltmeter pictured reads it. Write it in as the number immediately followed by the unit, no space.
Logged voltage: 20mV
